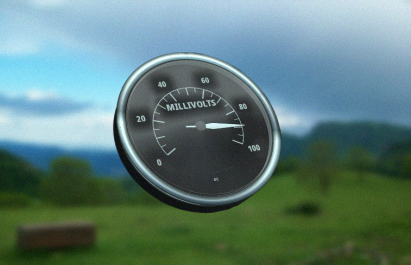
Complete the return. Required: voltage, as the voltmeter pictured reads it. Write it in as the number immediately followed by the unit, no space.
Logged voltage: 90mV
